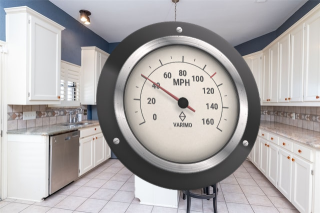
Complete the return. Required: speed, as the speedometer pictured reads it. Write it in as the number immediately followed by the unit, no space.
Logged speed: 40mph
